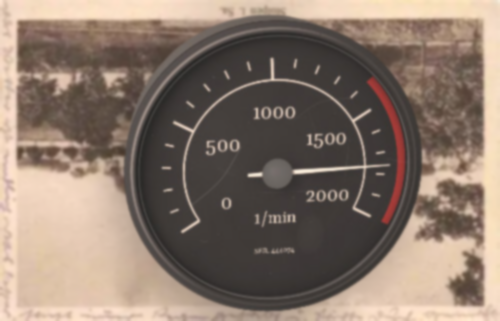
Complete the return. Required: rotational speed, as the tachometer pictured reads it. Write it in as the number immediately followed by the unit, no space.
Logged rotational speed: 1750rpm
